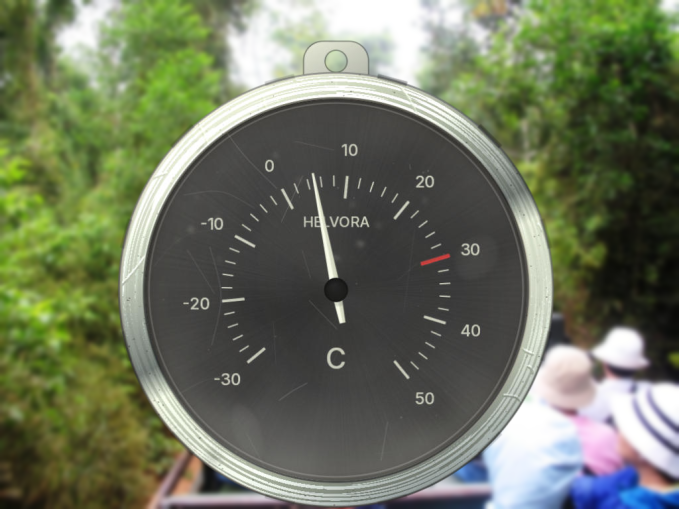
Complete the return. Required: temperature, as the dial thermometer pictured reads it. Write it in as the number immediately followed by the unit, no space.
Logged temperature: 5°C
